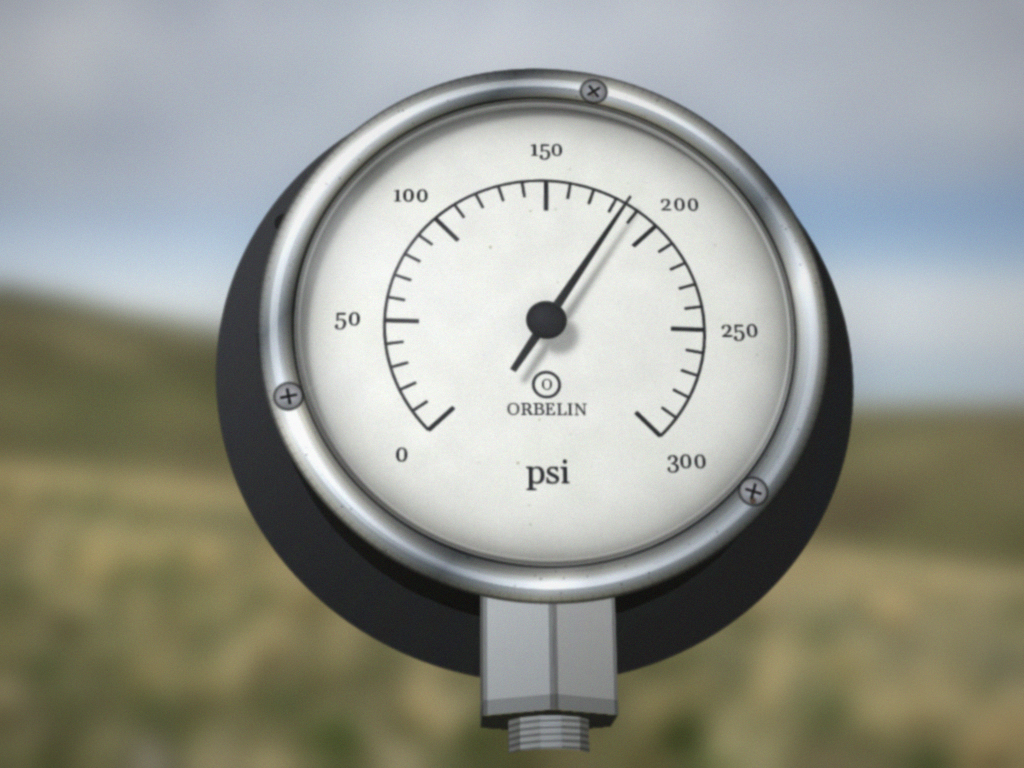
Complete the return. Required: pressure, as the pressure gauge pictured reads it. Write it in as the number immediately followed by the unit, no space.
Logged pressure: 185psi
